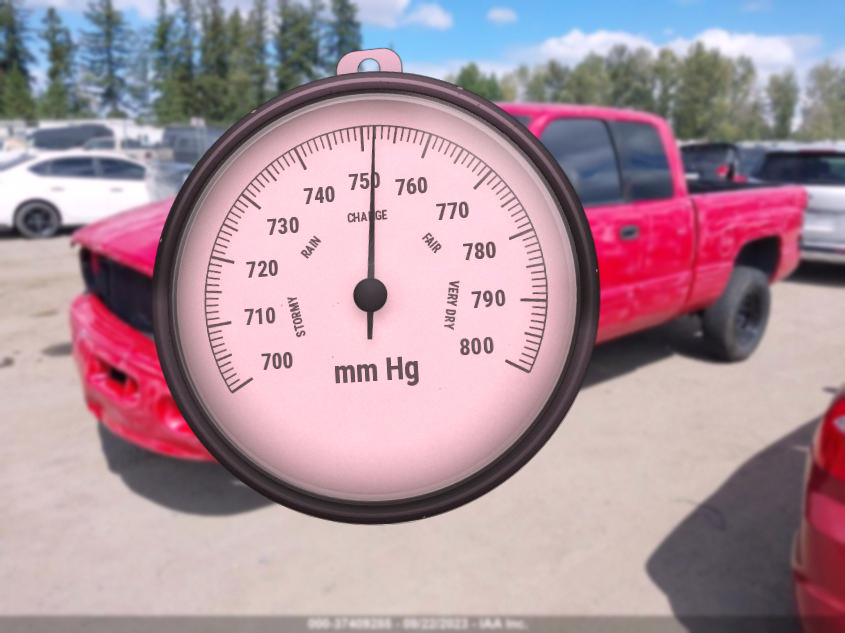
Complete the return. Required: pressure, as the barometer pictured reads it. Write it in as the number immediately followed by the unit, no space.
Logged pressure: 752mmHg
